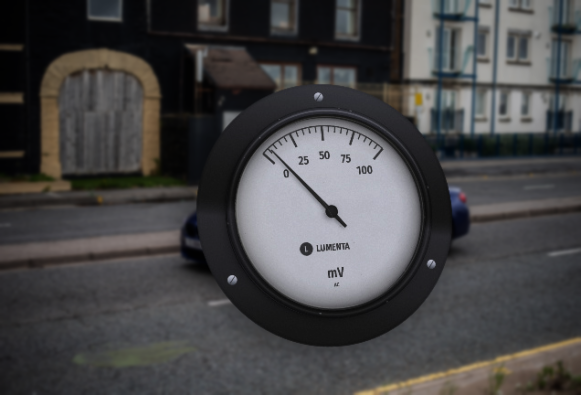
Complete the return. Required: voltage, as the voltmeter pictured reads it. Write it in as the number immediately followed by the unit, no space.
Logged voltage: 5mV
